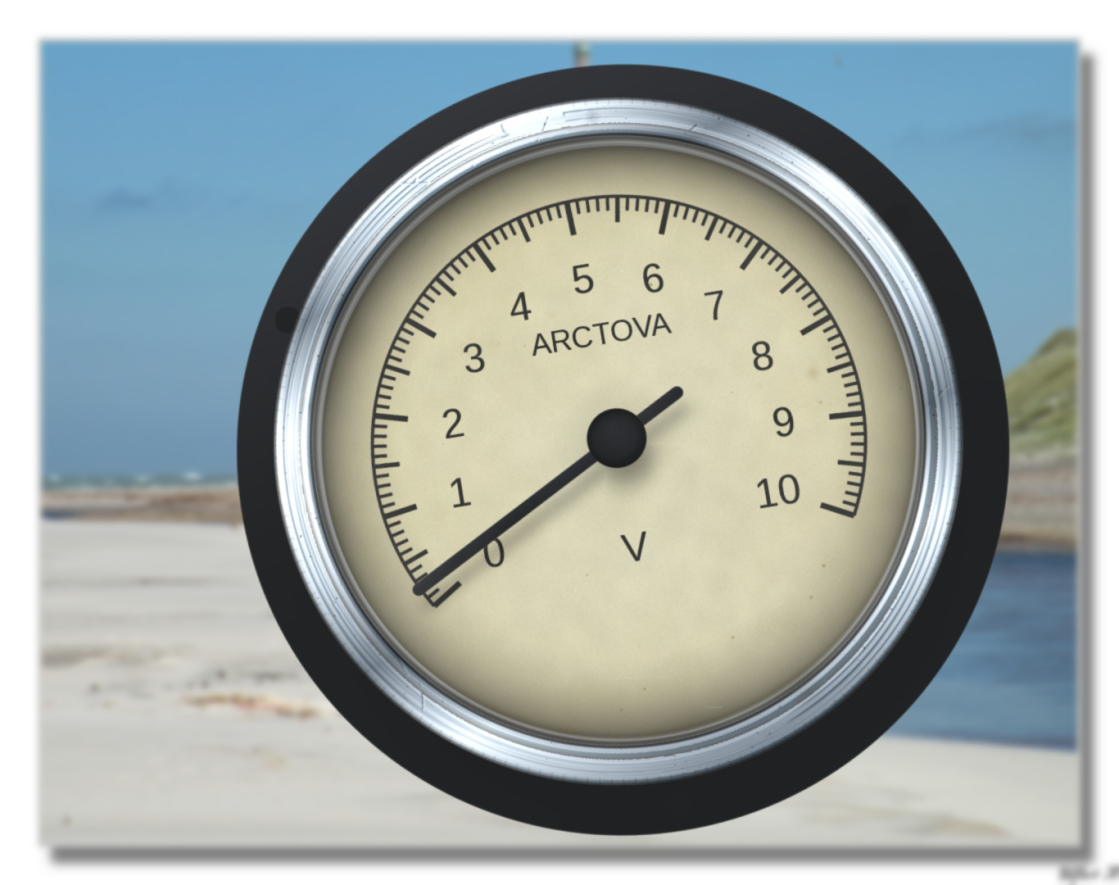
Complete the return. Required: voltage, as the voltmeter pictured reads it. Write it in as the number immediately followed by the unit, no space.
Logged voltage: 0.2V
